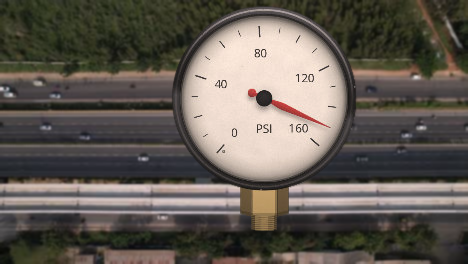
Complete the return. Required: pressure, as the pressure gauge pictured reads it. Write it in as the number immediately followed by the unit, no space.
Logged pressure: 150psi
